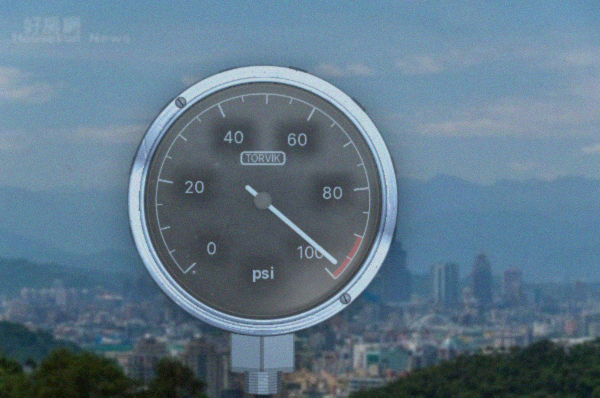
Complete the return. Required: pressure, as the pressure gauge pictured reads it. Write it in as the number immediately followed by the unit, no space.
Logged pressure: 97.5psi
